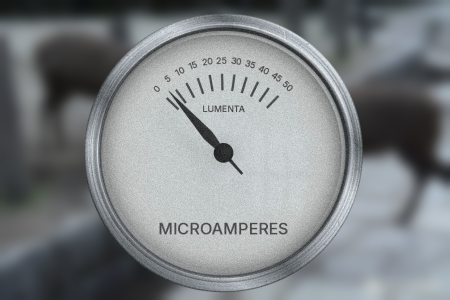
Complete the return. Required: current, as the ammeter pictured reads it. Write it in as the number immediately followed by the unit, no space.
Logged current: 2.5µA
